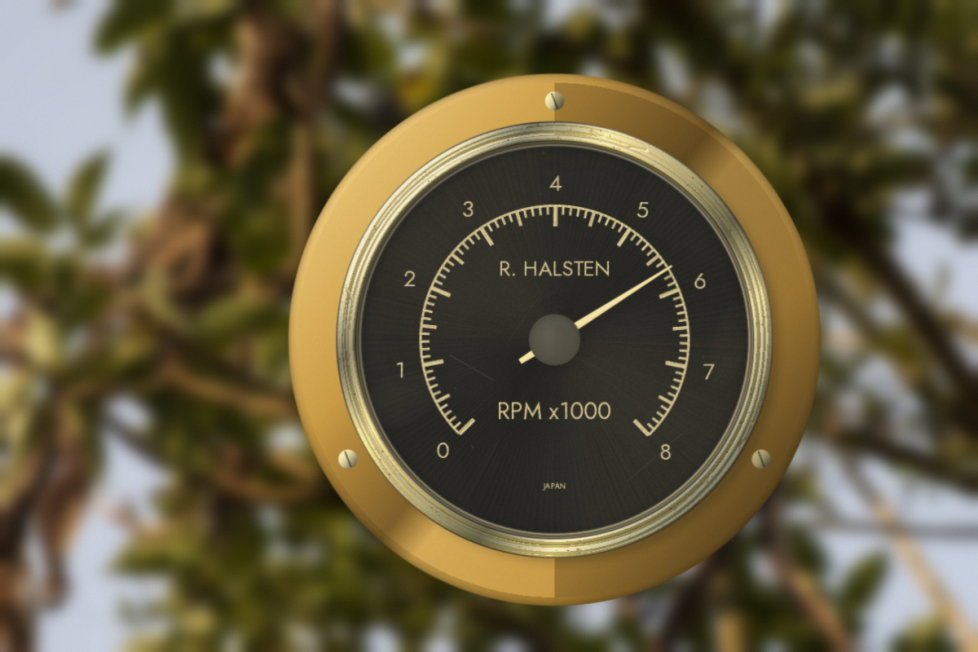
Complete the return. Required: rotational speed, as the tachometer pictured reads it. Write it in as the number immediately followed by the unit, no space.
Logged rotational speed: 5700rpm
